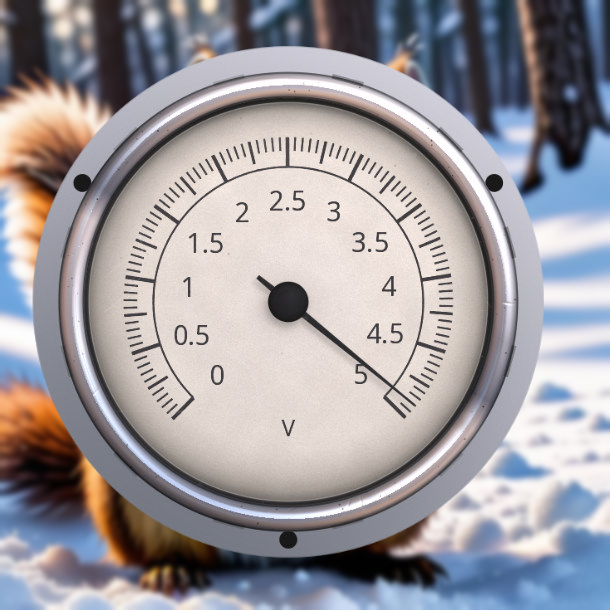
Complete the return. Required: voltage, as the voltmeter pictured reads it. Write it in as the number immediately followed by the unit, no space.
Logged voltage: 4.9V
